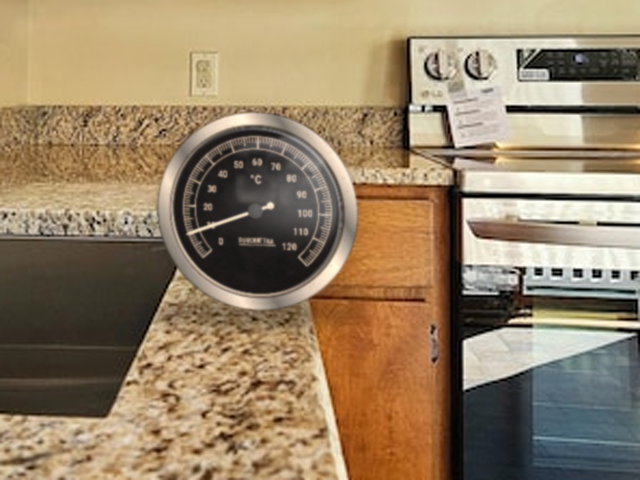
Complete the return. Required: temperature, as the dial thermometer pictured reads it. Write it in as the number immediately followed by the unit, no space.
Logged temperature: 10°C
